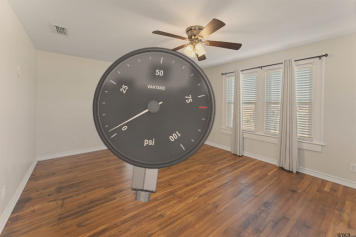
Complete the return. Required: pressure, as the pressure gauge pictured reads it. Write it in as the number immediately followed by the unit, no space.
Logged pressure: 2.5psi
